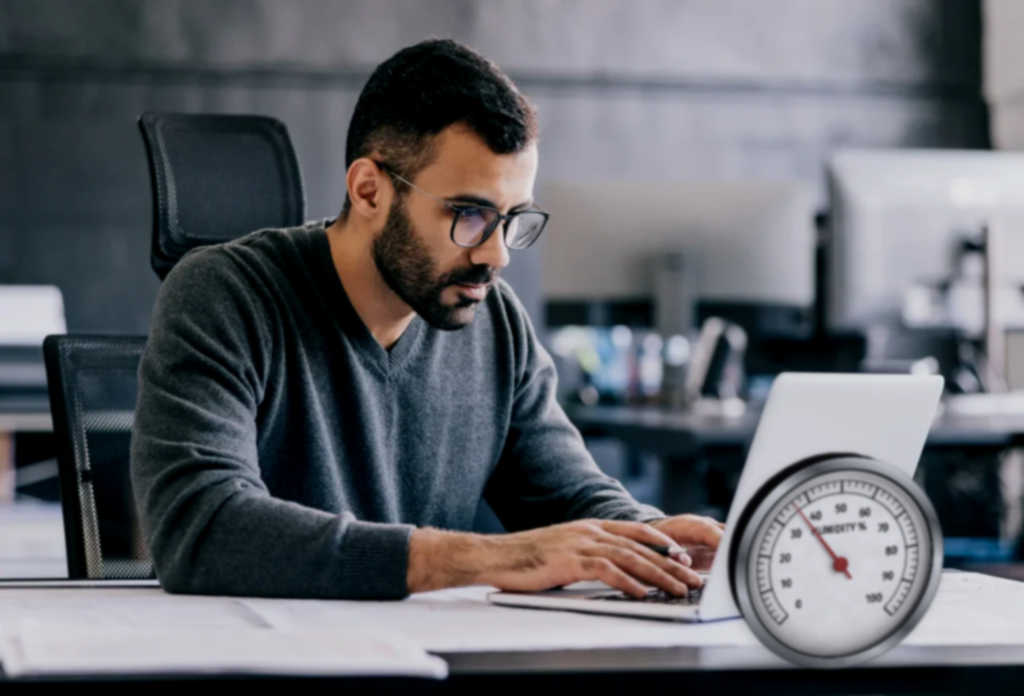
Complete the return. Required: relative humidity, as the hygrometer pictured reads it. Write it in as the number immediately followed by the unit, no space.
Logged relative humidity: 36%
